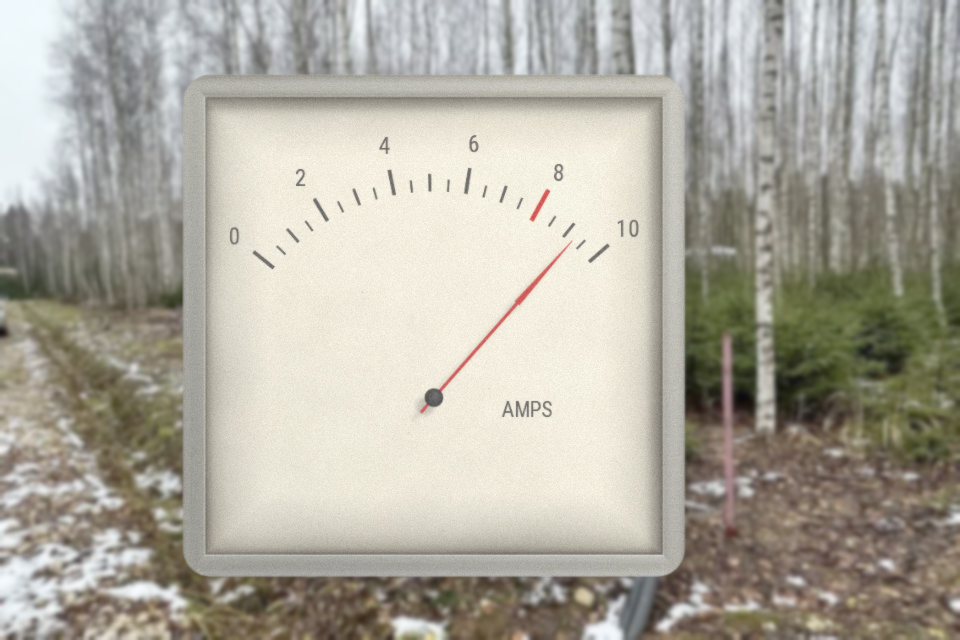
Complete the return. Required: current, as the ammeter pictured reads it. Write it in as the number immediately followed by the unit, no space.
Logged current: 9.25A
